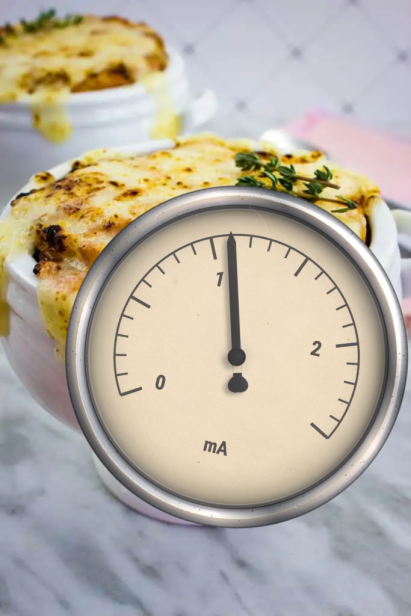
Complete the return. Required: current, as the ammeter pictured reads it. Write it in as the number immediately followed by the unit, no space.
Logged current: 1.1mA
